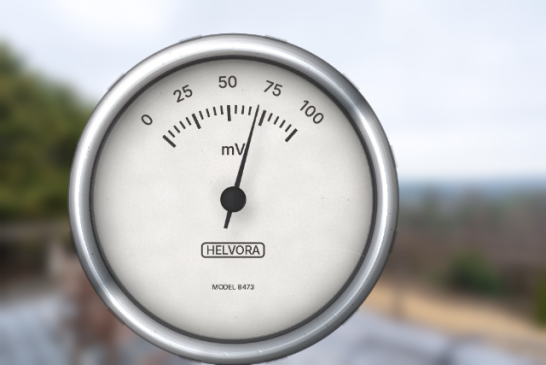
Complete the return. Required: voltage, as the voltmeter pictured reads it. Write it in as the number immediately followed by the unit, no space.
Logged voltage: 70mV
